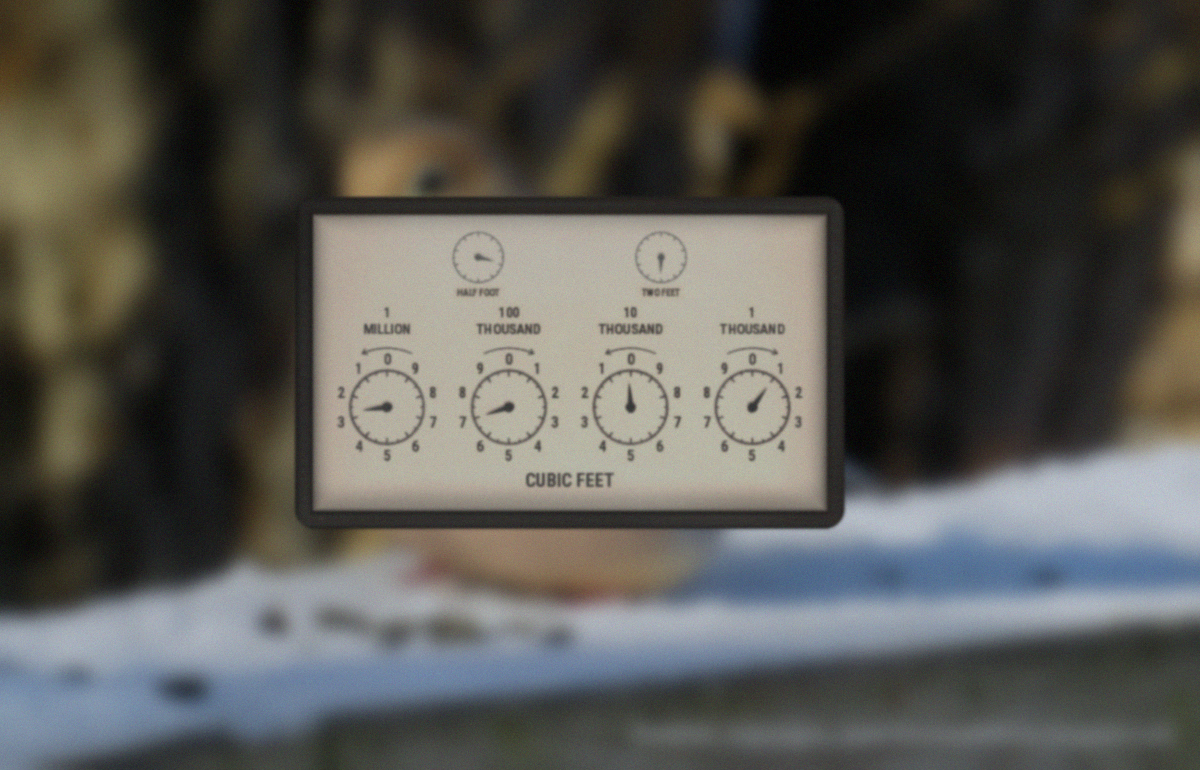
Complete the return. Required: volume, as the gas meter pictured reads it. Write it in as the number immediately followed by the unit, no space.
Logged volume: 270100ft³
